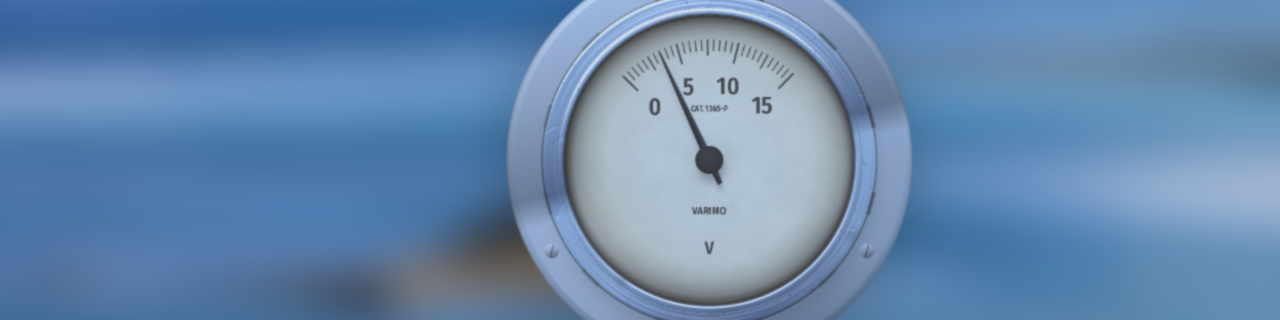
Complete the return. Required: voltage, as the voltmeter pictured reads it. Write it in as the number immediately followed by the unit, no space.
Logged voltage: 3.5V
